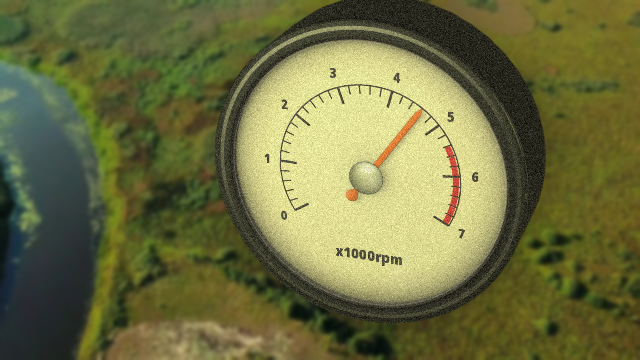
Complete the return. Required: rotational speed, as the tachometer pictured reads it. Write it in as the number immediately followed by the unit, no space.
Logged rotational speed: 4600rpm
